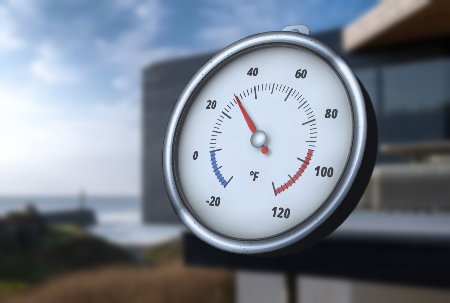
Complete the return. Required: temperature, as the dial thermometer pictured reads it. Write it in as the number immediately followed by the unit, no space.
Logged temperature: 30°F
